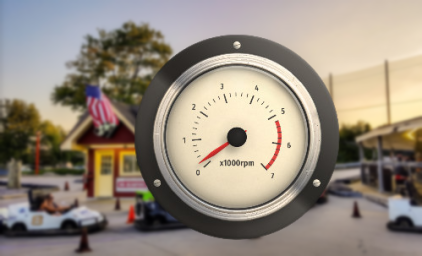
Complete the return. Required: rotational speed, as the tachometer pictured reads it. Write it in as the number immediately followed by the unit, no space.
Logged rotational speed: 200rpm
